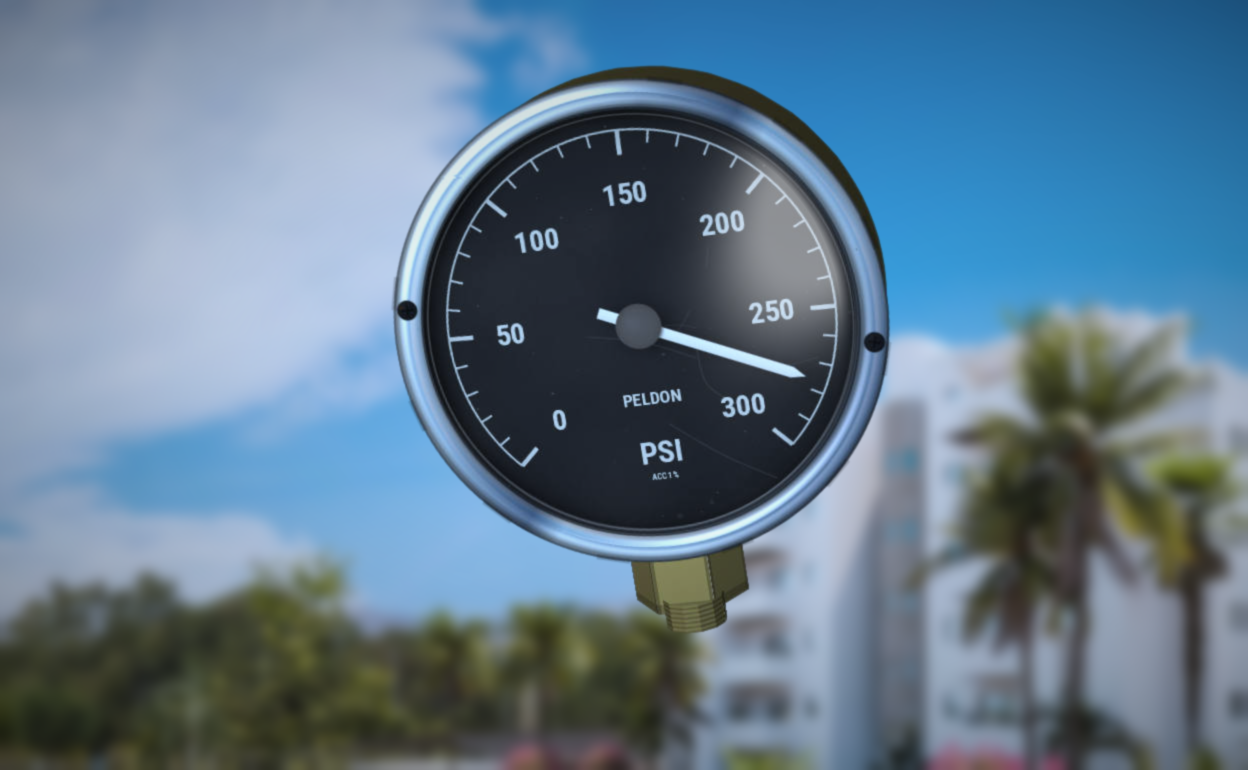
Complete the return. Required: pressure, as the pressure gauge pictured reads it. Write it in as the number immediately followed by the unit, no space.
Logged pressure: 275psi
